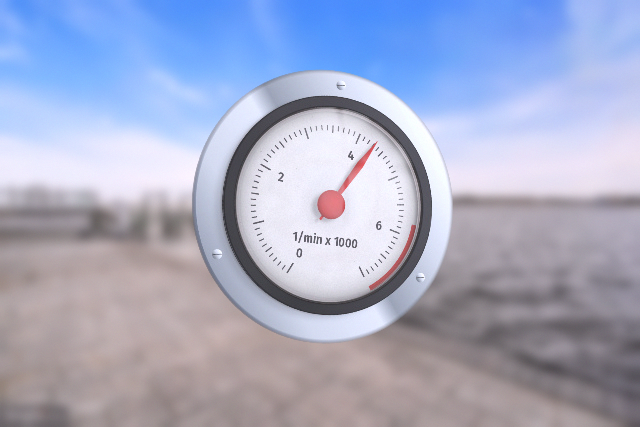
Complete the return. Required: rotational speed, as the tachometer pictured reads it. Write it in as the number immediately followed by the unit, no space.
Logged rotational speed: 4300rpm
